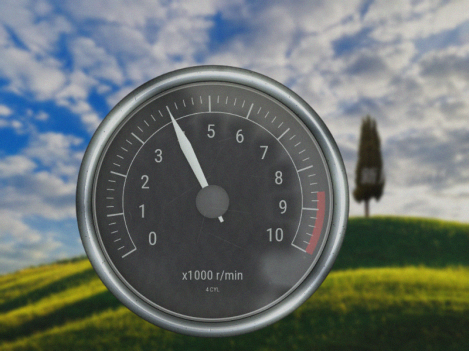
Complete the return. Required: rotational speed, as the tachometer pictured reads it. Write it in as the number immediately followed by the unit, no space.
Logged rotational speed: 4000rpm
